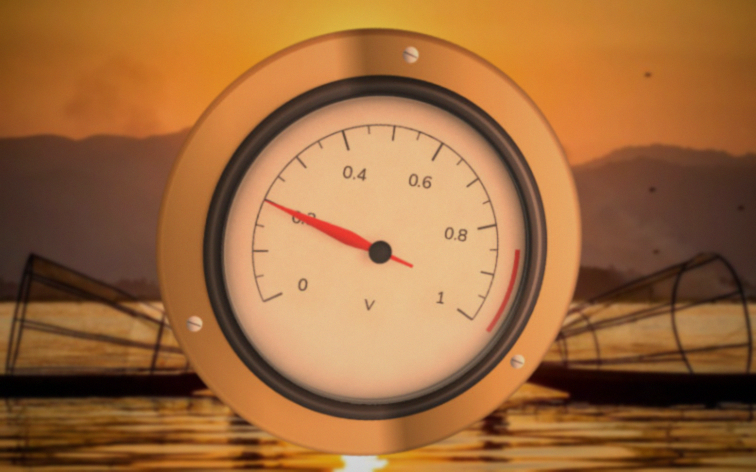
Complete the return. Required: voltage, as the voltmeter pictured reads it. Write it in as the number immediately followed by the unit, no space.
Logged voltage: 0.2V
